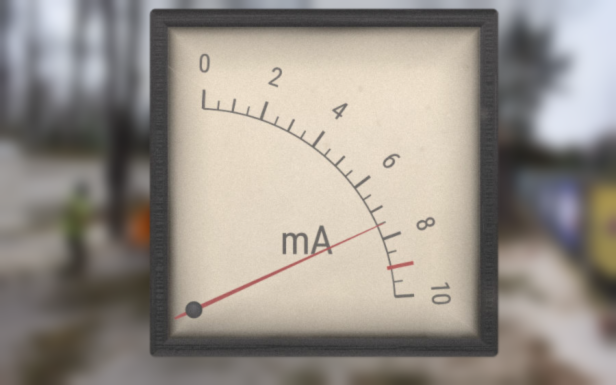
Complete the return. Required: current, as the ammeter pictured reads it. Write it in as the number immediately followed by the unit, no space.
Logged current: 7.5mA
